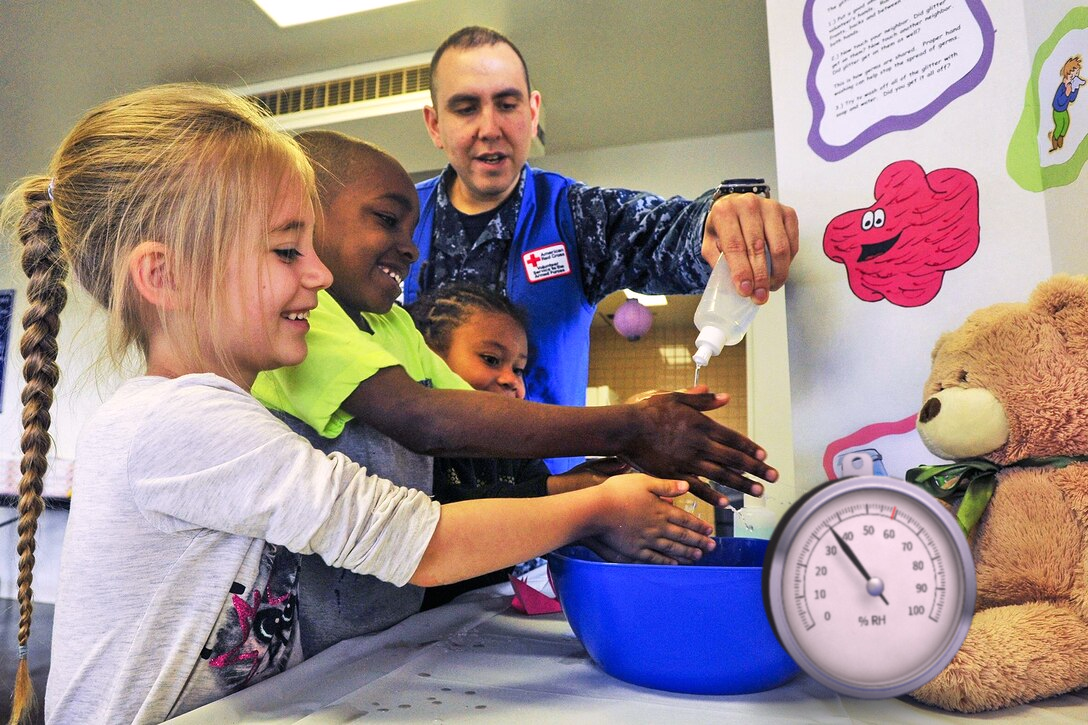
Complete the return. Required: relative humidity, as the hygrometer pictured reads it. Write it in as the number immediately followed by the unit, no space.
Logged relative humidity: 35%
